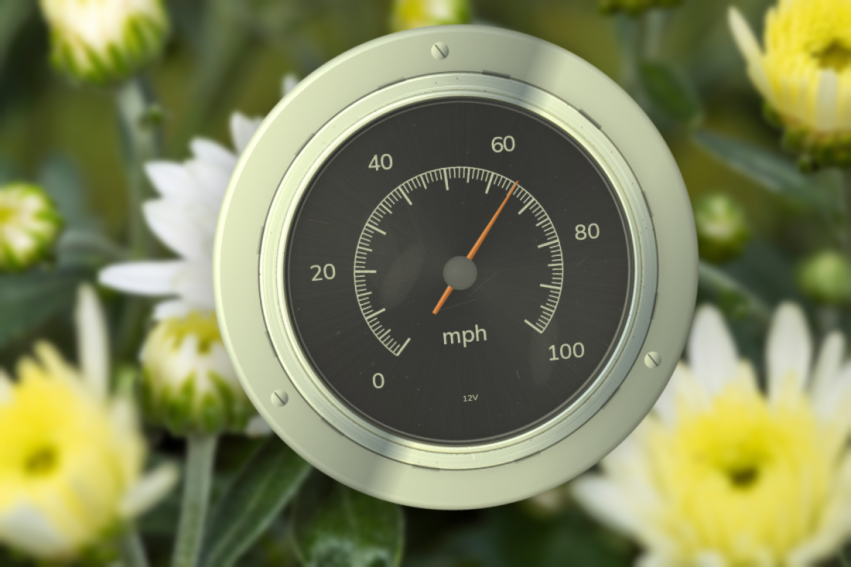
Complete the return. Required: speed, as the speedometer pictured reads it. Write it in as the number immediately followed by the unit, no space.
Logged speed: 65mph
